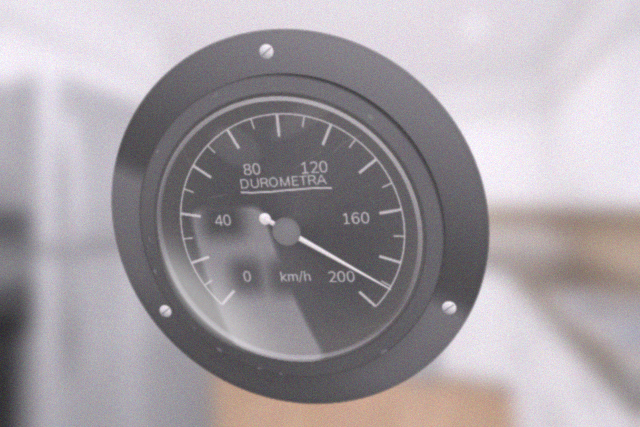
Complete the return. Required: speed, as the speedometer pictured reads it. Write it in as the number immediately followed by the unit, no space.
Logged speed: 190km/h
